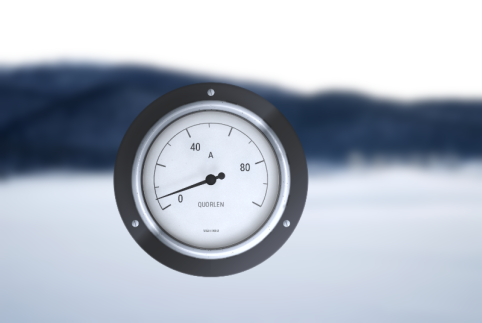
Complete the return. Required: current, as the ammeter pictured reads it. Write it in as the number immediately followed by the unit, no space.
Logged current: 5A
